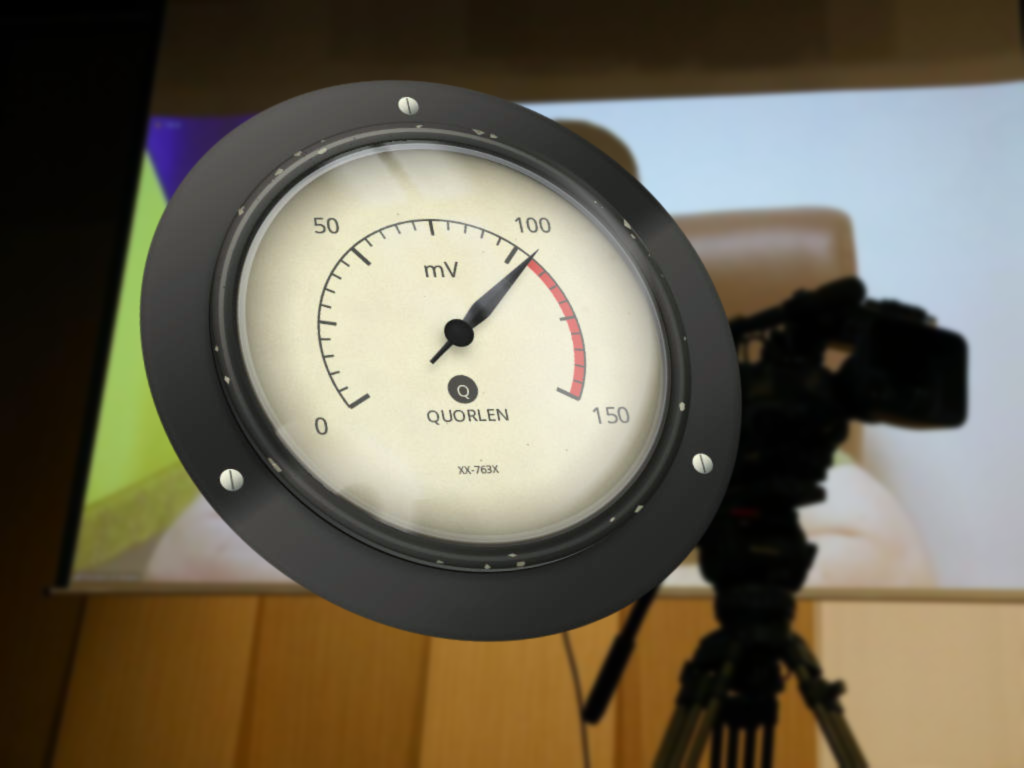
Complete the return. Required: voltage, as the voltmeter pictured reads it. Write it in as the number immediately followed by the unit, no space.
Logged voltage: 105mV
